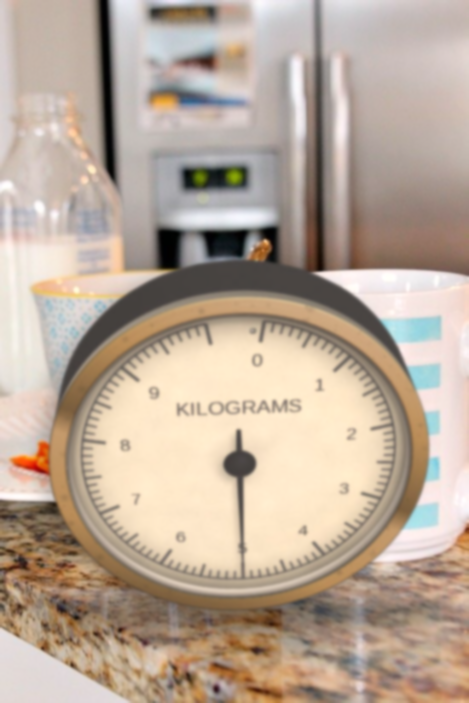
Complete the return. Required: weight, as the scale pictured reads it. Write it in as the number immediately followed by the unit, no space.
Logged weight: 5kg
